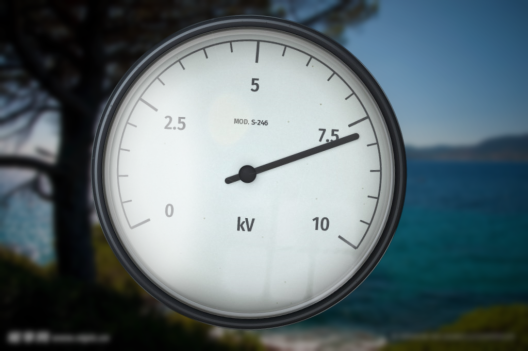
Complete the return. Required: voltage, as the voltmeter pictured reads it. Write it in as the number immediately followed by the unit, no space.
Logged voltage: 7.75kV
